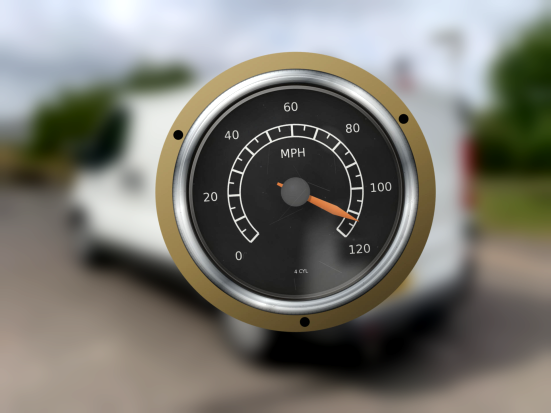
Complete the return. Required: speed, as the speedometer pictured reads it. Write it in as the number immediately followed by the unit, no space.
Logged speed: 112.5mph
